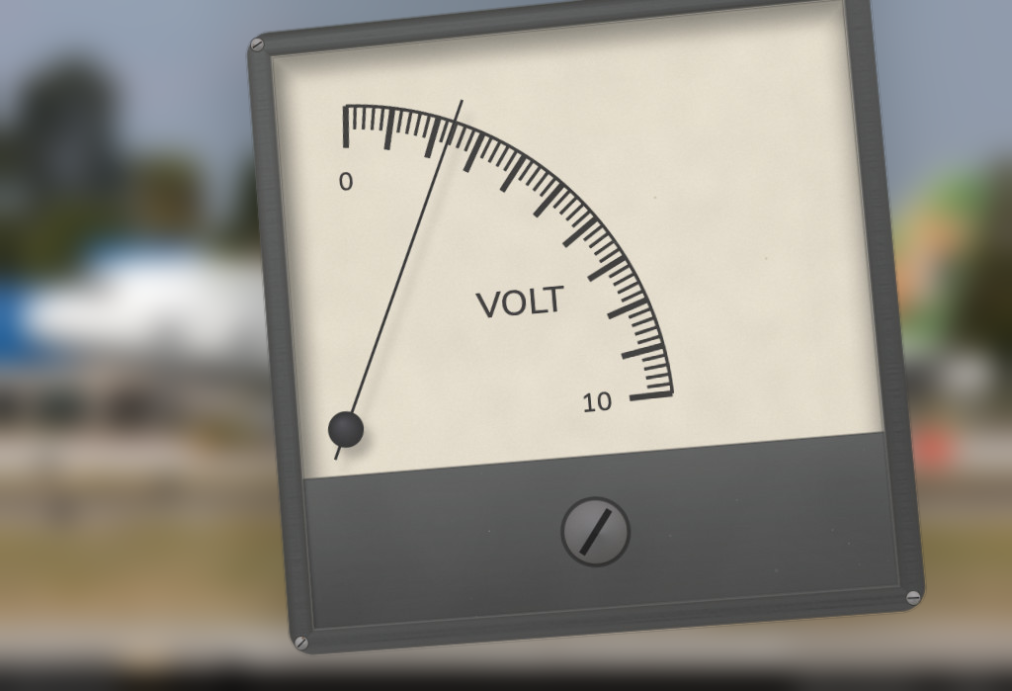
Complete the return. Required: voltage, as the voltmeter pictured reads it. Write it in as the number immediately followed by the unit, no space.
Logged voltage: 2.4V
